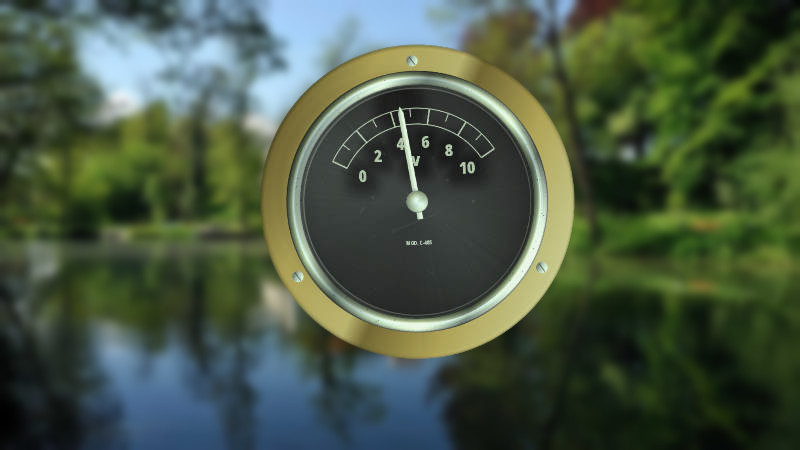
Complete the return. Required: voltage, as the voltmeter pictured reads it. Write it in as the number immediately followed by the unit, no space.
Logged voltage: 4.5V
